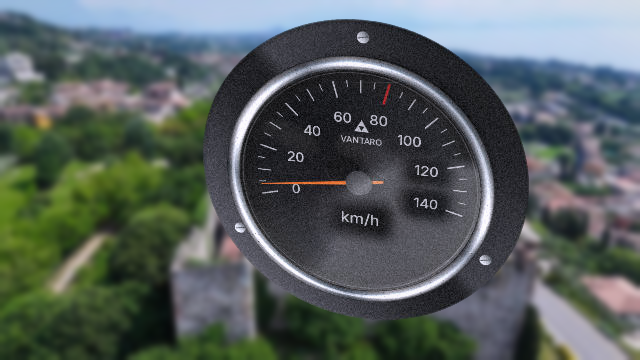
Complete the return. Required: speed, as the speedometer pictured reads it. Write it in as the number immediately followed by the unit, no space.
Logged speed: 5km/h
